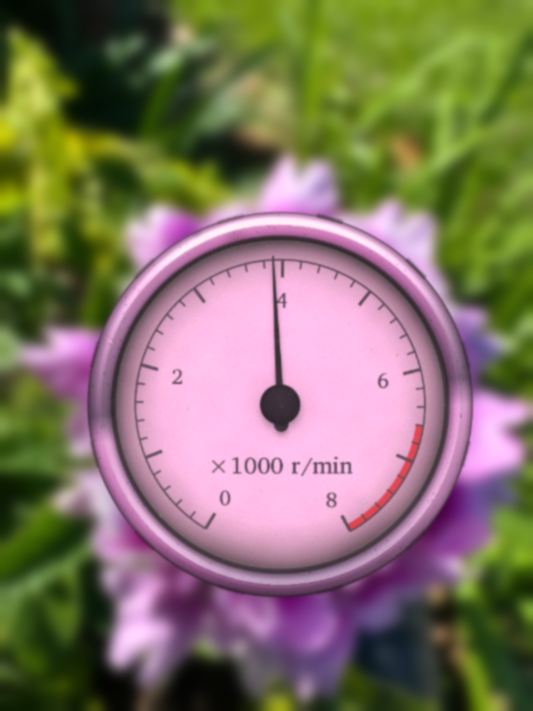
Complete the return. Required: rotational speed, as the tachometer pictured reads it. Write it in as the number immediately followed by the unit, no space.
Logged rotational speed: 3900rpm
